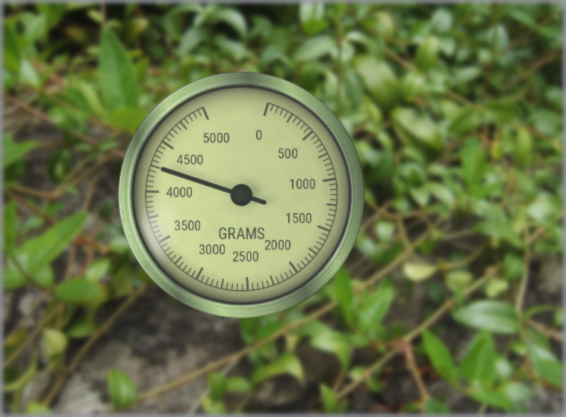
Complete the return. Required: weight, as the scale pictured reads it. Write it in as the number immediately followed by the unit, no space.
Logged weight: 4250g
